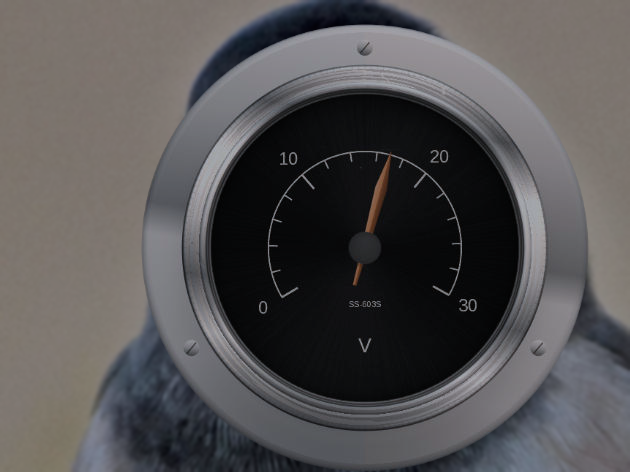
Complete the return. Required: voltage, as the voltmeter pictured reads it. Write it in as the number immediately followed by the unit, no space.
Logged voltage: 17V
